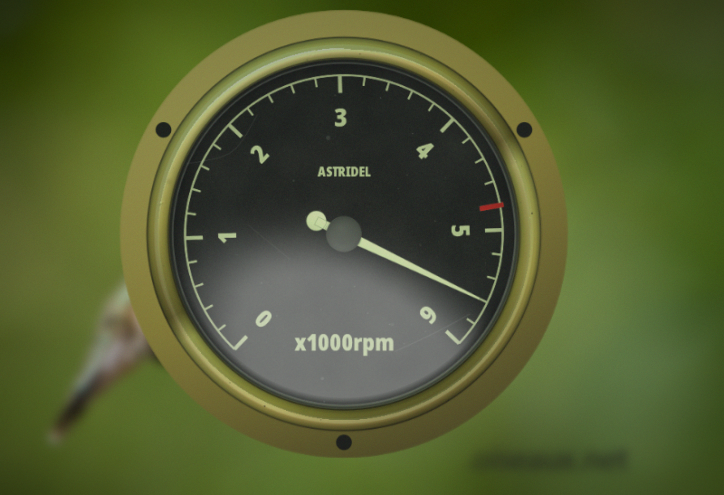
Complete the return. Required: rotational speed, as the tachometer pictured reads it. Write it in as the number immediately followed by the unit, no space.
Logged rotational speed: 5600rpm
